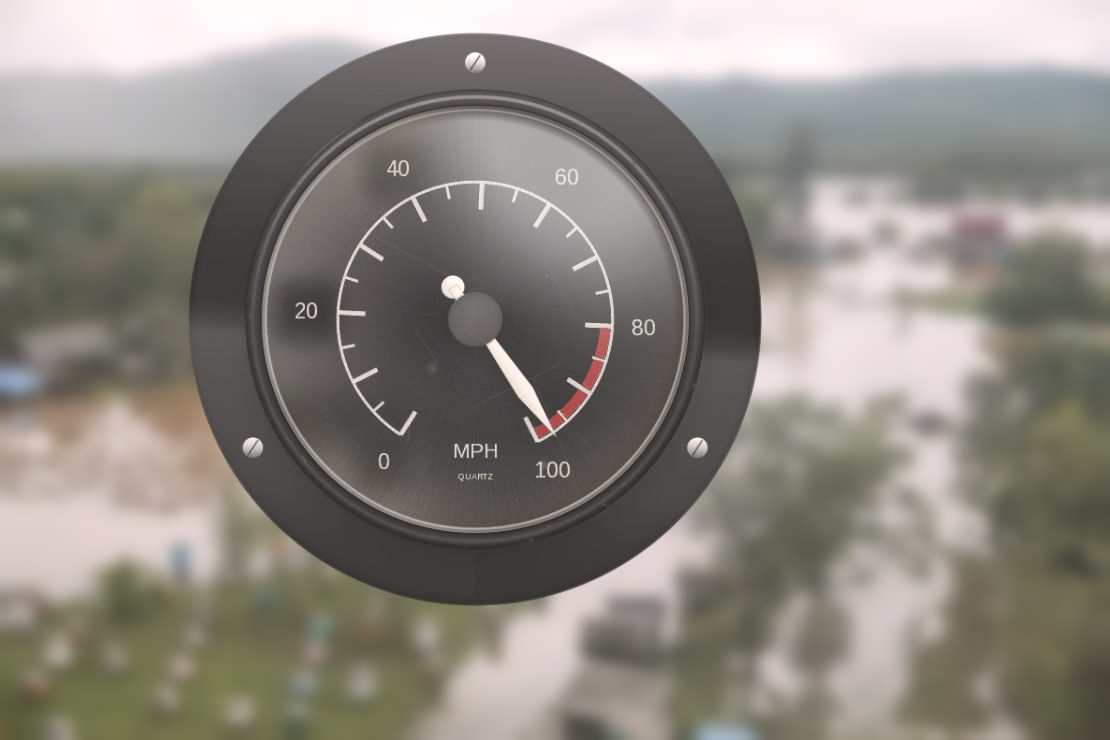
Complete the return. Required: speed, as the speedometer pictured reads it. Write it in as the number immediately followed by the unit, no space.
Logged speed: 97.5mph
